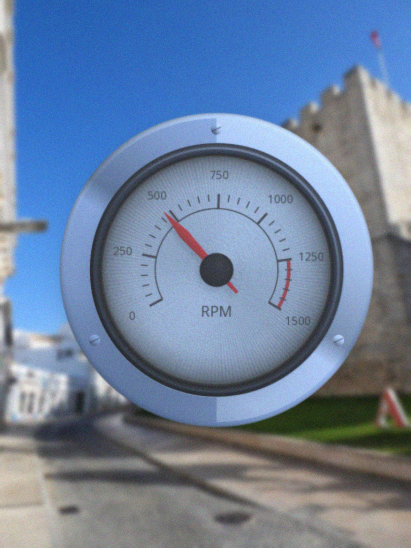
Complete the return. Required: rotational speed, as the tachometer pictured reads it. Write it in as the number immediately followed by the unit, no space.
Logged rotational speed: 475rpm
